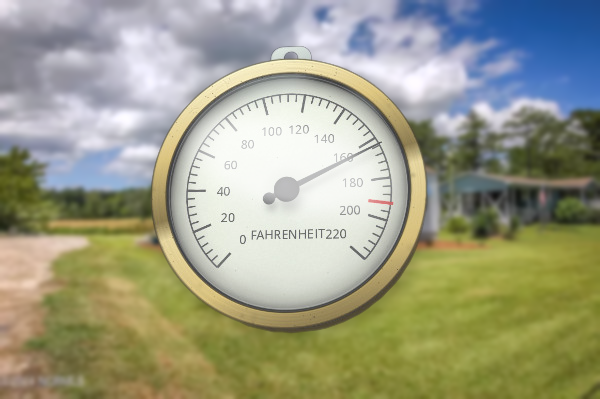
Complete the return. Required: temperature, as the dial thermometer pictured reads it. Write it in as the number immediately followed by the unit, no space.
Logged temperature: 164°F
